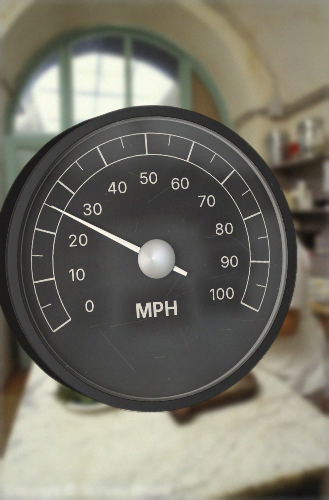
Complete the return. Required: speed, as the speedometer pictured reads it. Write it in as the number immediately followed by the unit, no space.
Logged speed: 25mph
